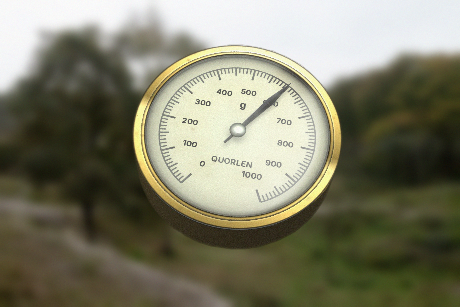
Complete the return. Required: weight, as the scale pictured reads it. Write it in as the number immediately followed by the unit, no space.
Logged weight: 600g
